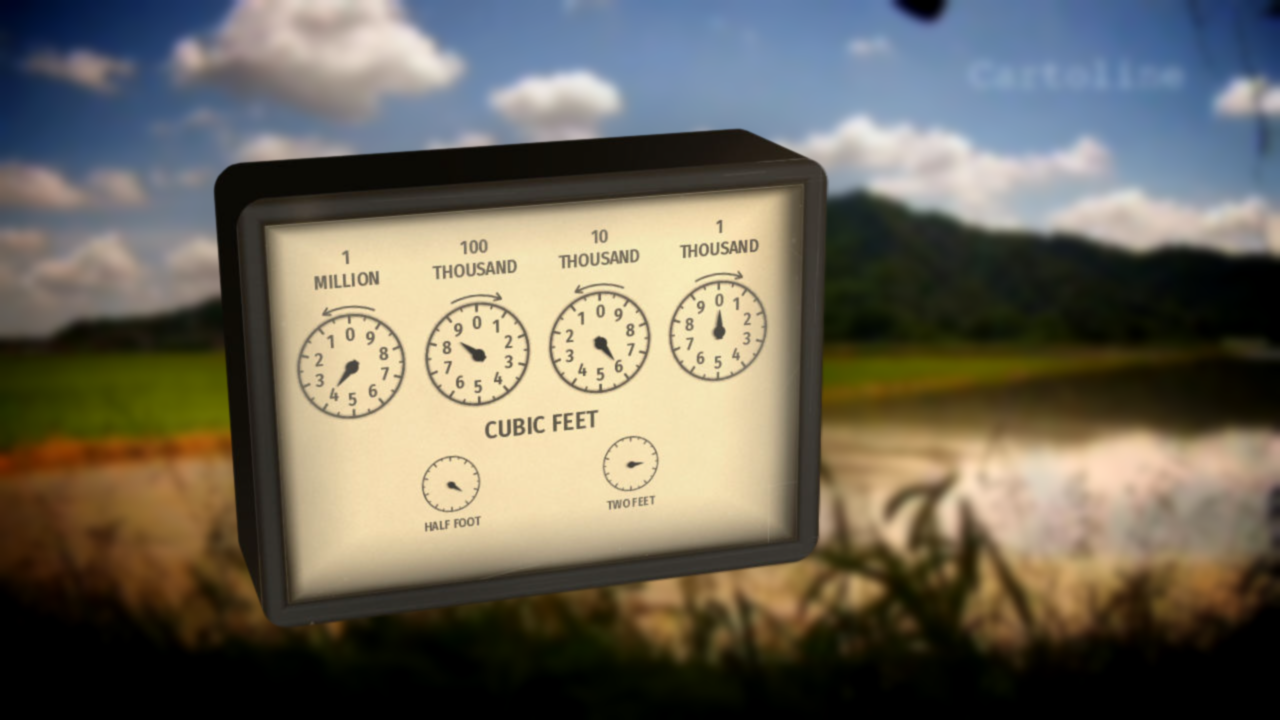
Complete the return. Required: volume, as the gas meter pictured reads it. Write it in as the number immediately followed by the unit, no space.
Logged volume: 386000ft³
